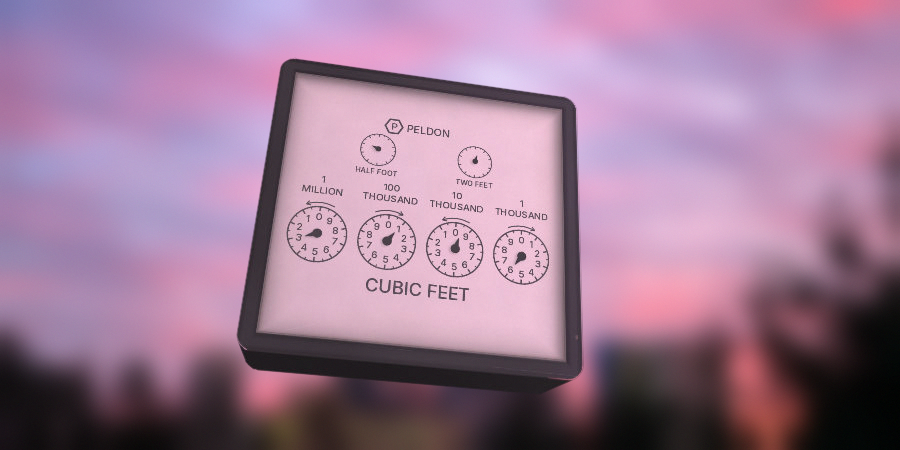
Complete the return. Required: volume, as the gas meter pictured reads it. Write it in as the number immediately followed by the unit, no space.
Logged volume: 309600ft³
